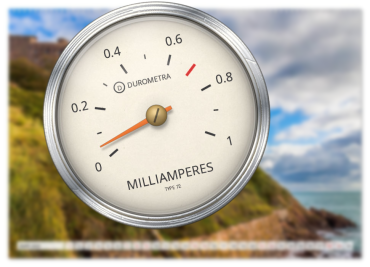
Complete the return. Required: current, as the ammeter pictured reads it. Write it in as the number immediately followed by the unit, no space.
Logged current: 0.05mA
